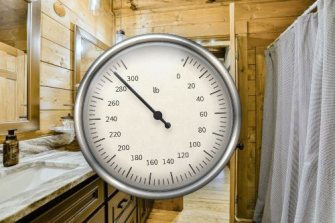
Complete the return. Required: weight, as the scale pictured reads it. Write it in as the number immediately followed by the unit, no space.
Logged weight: 288lb
